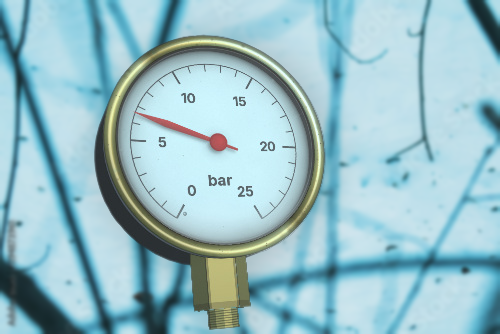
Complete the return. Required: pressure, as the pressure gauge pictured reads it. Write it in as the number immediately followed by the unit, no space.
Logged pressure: 6.5bar
